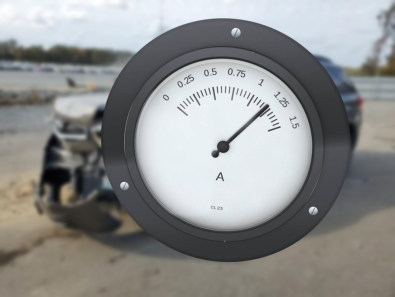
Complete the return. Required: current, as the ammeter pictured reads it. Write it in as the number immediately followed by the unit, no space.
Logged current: 1.2A
